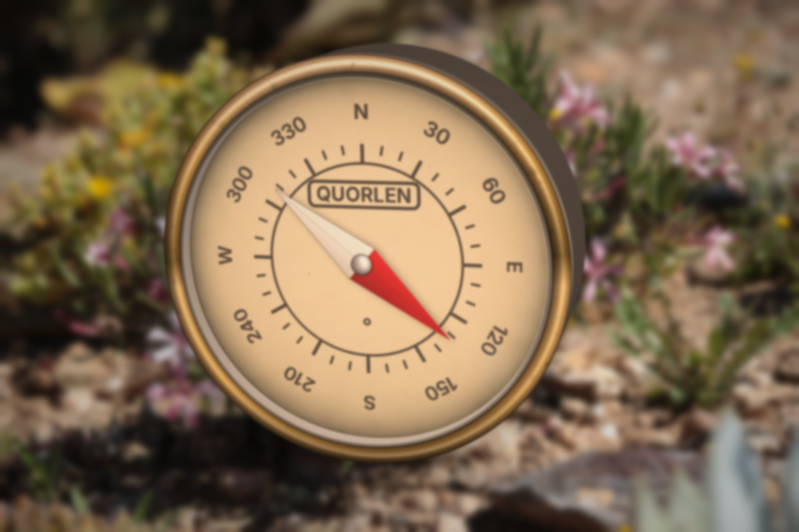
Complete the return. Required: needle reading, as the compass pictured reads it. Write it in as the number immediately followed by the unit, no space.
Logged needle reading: 130°
